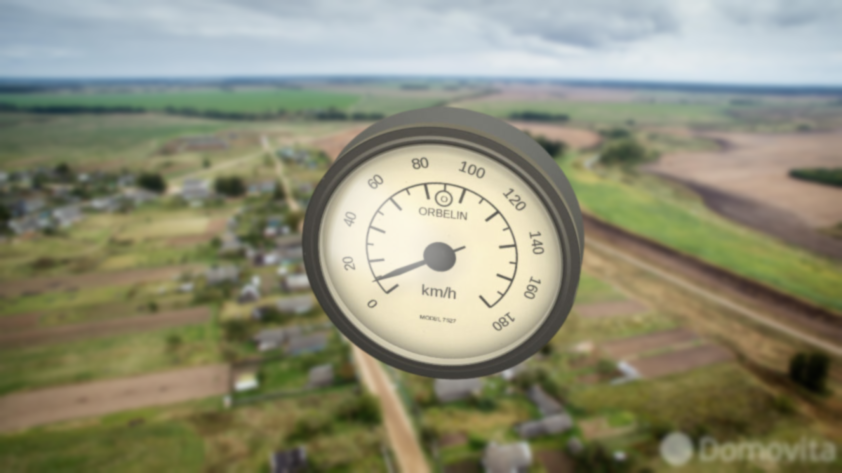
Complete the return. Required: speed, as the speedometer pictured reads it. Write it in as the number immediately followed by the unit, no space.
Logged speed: 10km/h
